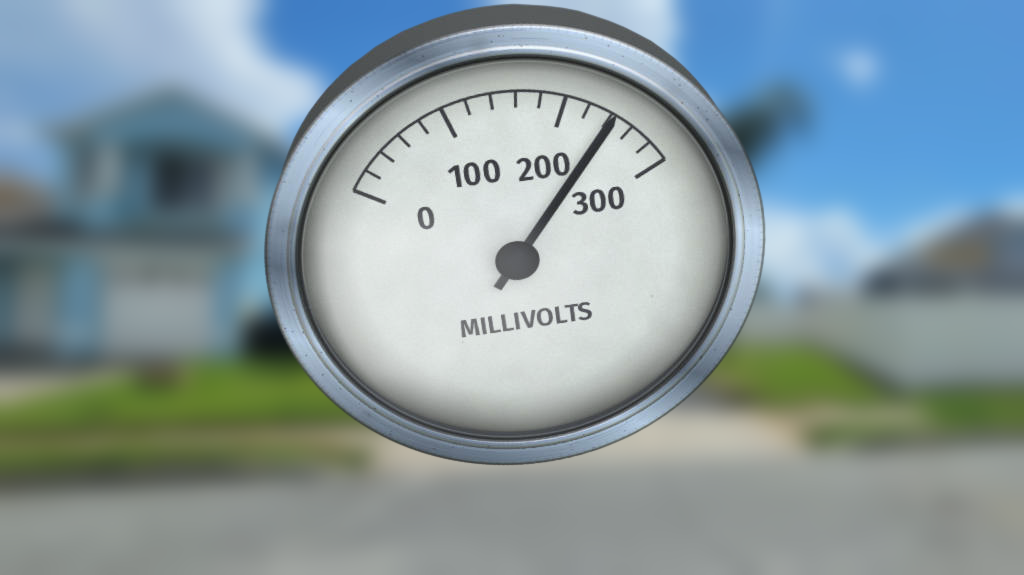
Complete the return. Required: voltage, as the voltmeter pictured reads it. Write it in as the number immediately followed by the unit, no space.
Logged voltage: 240mV
